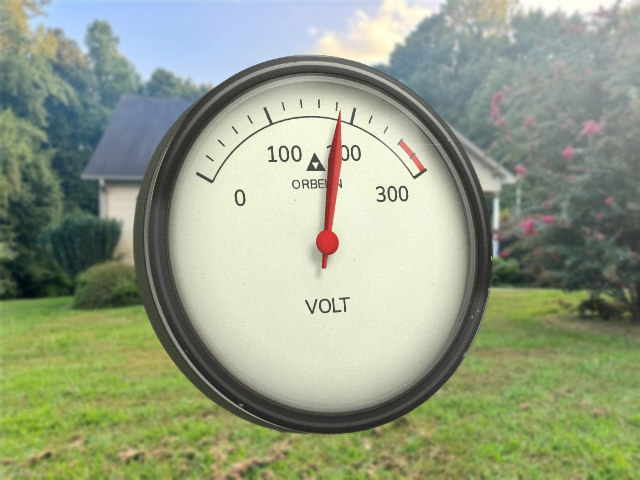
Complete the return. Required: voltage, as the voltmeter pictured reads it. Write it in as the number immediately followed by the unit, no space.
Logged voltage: 180V
